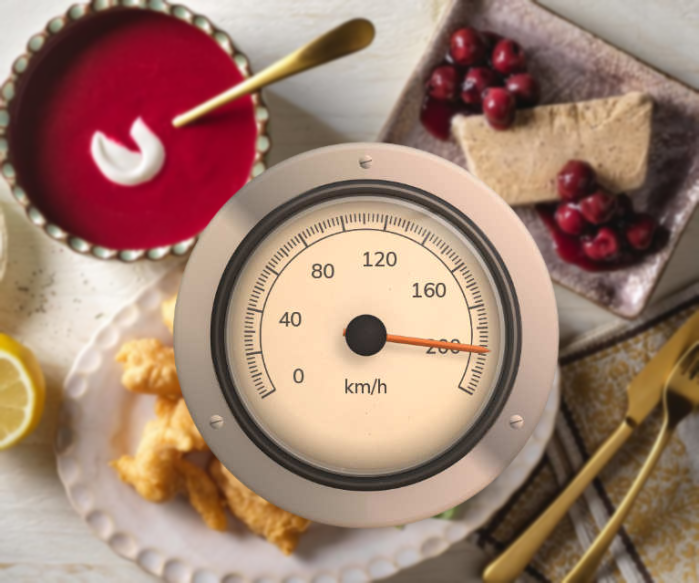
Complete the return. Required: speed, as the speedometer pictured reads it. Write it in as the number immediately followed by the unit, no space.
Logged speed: 200km/h
